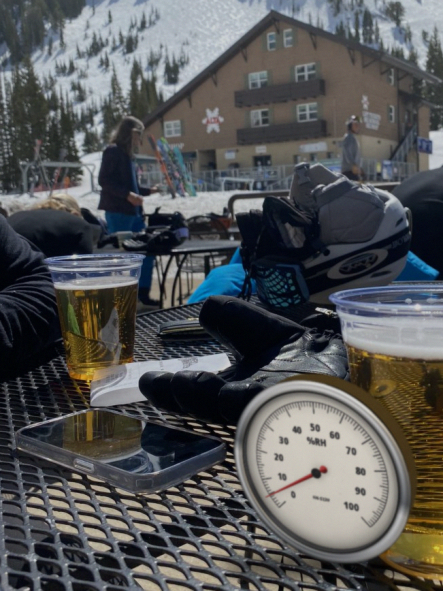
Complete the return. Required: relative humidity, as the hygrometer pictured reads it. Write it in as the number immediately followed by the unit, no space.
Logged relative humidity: 5%
